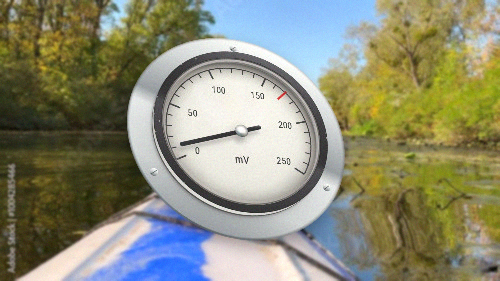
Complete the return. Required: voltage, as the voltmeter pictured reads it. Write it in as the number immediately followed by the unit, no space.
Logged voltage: 10mV
